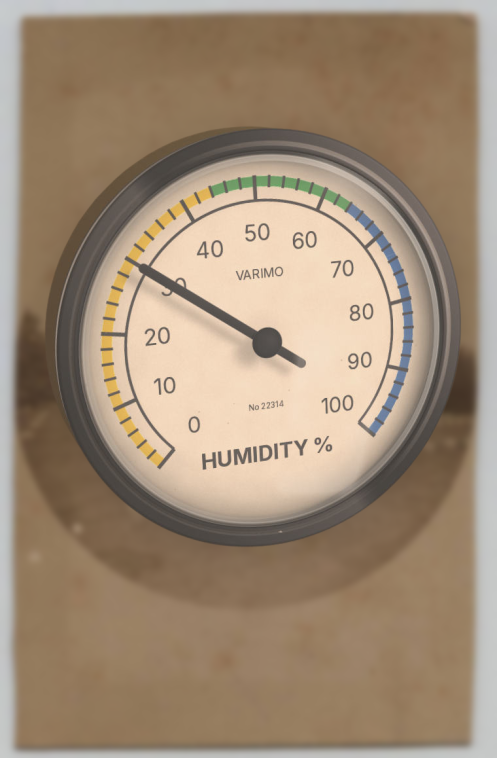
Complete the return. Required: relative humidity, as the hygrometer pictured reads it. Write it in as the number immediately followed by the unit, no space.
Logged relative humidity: 30%
